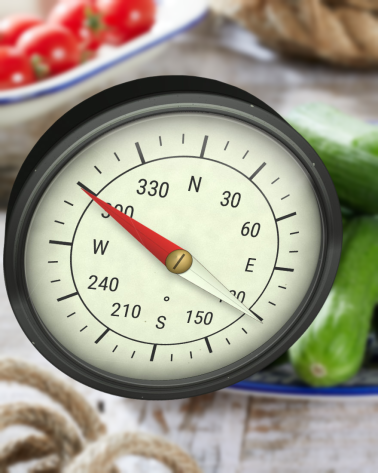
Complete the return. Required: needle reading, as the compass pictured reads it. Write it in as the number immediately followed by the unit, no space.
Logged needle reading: 300°
